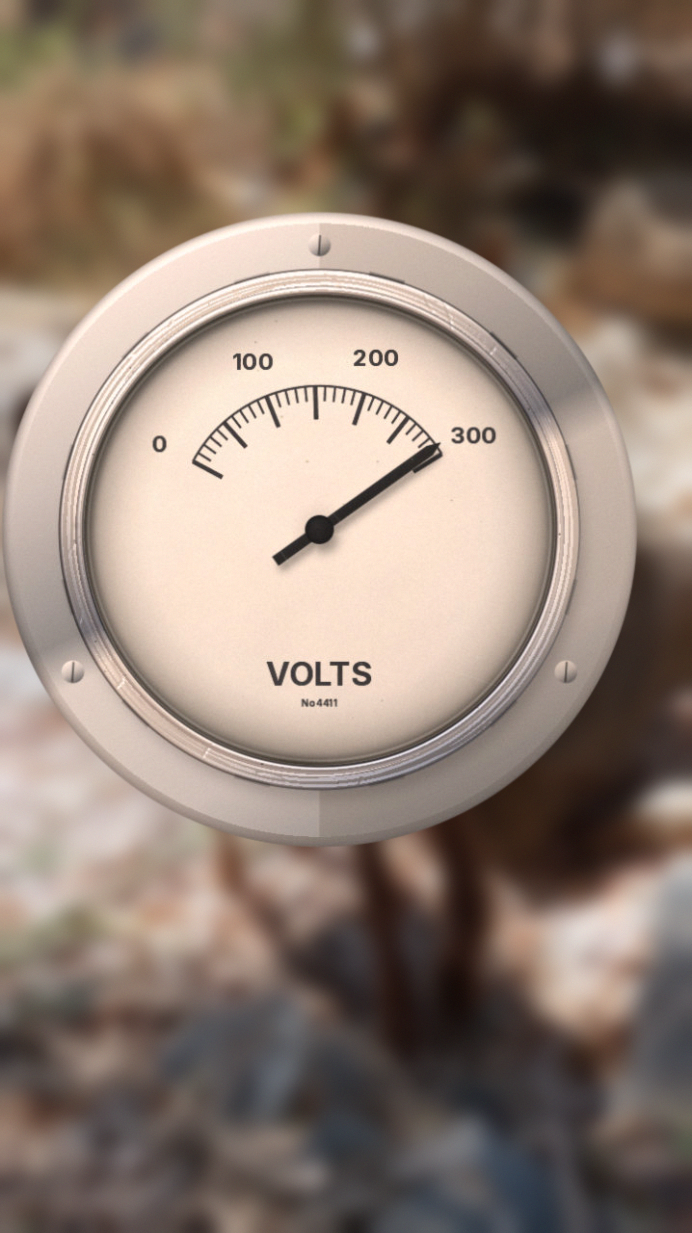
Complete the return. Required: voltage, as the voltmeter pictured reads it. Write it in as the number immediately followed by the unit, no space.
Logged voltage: 290V
